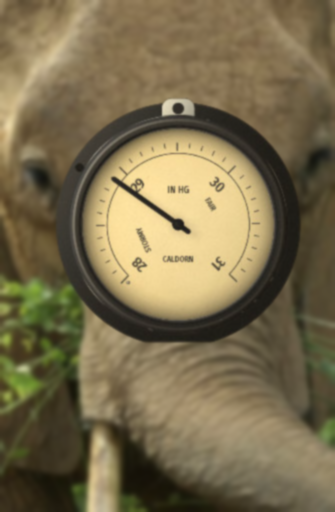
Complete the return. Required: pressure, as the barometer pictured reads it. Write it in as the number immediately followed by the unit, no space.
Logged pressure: 28.9inHg
